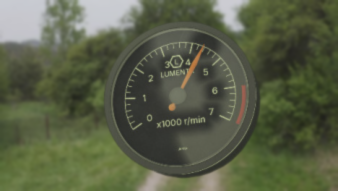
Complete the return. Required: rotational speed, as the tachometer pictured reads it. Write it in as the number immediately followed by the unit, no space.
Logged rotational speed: 4400rpm
